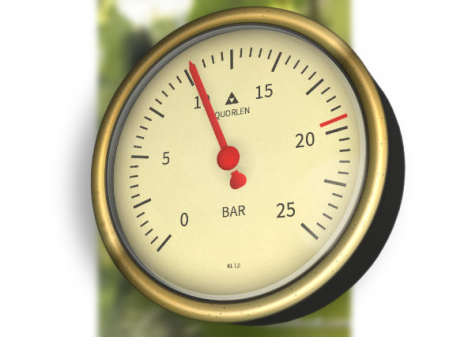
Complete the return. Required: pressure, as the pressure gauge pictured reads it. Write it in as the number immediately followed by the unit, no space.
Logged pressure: 10.5bar
